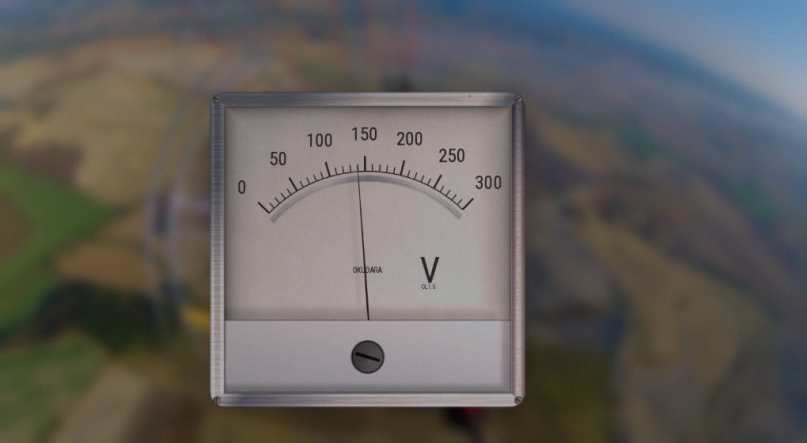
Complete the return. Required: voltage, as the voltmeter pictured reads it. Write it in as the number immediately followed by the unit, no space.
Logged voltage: 140V
